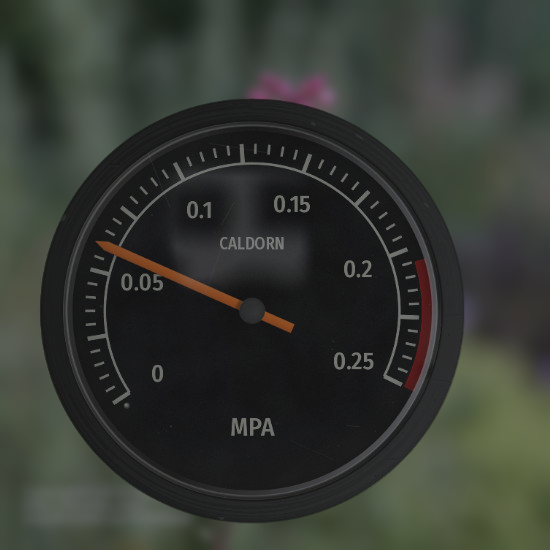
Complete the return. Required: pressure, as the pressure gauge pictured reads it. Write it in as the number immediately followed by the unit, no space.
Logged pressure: 0.06MPa
